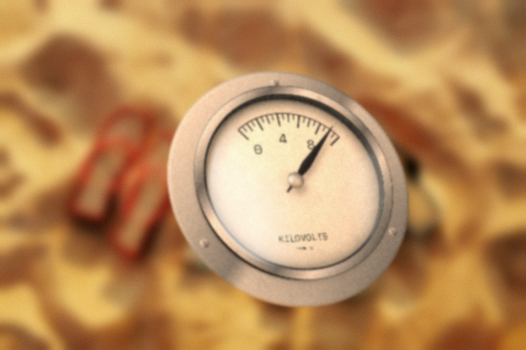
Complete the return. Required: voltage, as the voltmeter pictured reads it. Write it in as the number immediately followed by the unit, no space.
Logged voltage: 9kV
